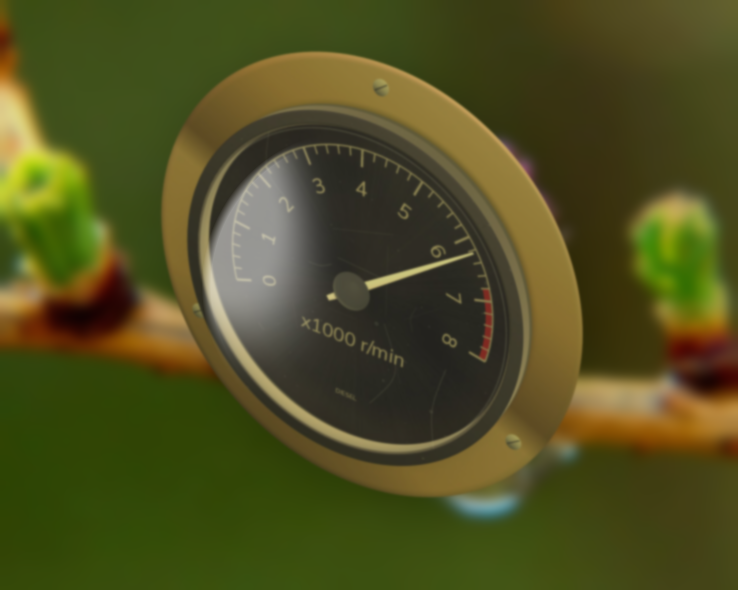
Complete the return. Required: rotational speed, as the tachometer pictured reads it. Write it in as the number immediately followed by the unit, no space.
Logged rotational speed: 6200rpm
